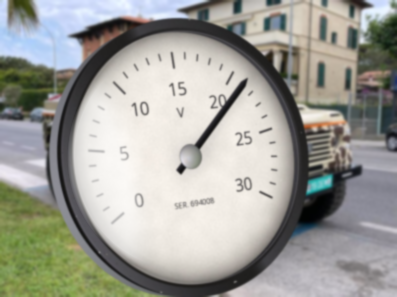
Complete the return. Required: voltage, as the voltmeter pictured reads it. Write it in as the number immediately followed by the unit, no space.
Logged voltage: 21V
